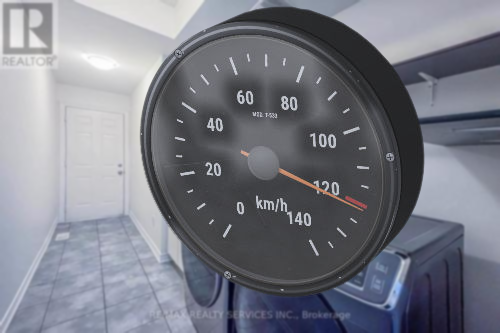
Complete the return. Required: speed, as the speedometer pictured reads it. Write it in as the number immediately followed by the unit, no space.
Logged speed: 120km/h
